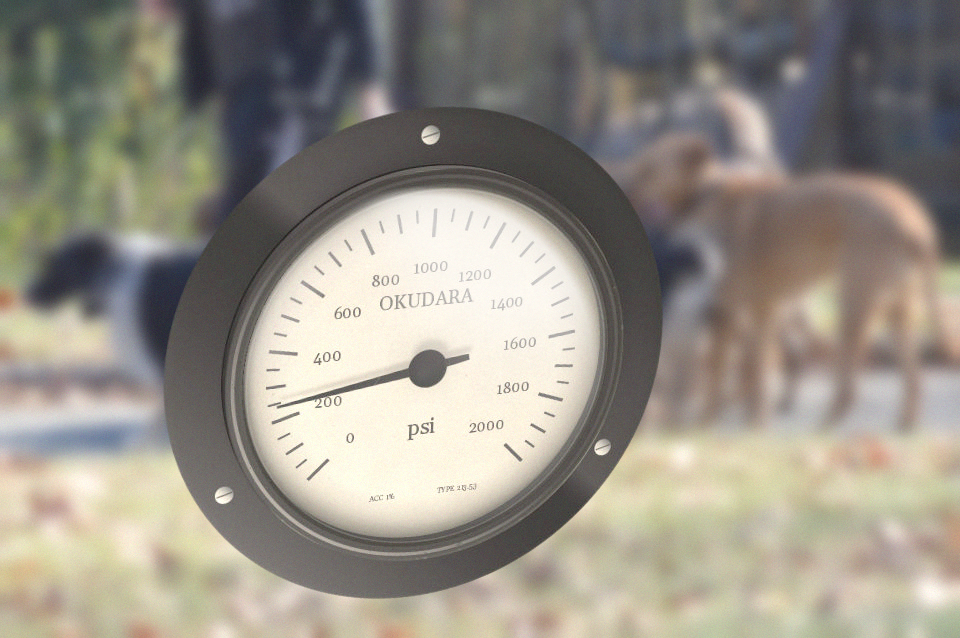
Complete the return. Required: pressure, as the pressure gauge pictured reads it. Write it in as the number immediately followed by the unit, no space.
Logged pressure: 250psi
